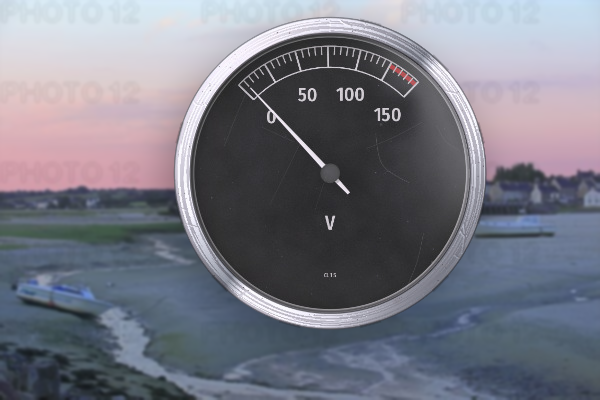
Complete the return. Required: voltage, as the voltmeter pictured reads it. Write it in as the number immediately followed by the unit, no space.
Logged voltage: 5V
